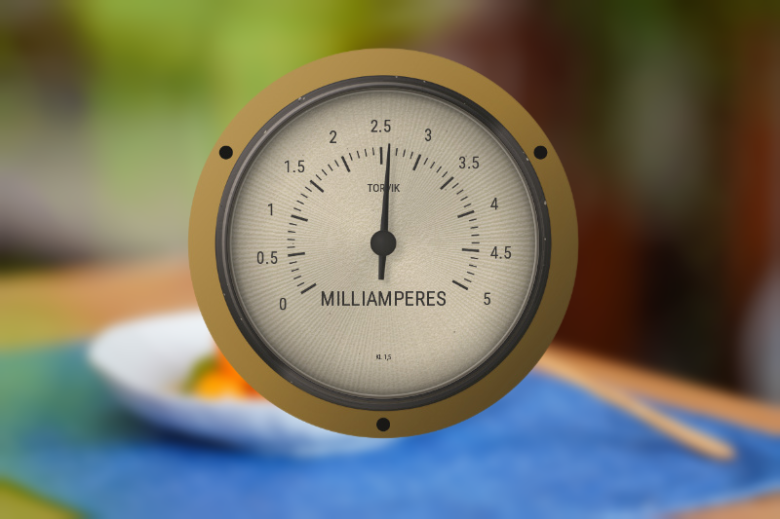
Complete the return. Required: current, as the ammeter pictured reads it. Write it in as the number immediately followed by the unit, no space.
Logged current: 2.6mA
